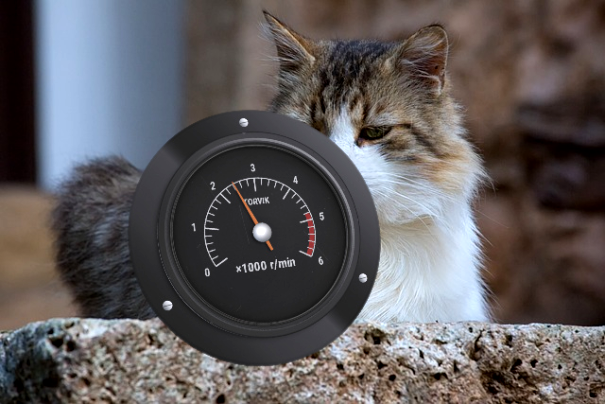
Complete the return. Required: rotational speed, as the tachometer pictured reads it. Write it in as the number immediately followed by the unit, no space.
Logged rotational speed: 2400rpm
